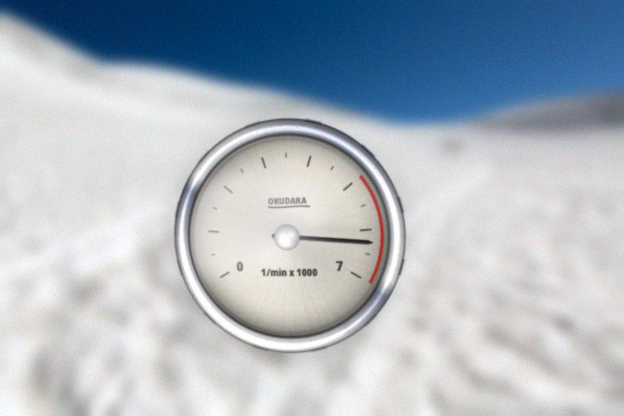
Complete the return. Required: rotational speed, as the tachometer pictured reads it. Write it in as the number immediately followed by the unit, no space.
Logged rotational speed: 6250rpm
